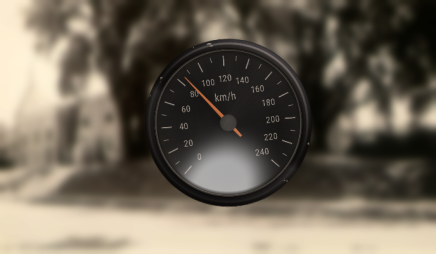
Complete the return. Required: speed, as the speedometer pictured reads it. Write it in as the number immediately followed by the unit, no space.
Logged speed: 85km/h
